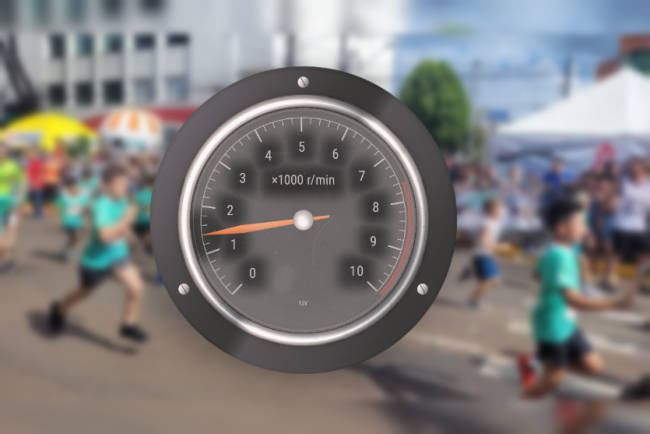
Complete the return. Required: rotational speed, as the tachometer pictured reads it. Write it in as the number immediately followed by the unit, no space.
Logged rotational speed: 1400rpm
